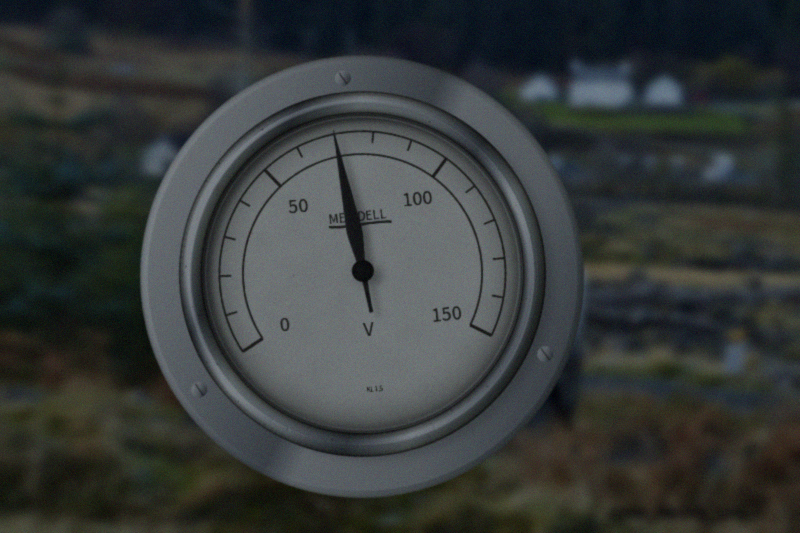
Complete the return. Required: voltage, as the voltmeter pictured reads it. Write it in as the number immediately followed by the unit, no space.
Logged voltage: 70V
